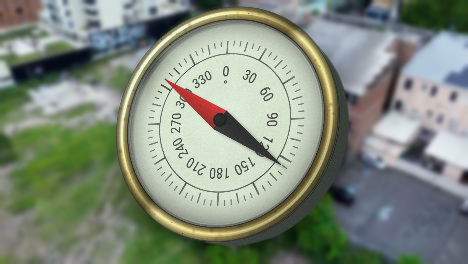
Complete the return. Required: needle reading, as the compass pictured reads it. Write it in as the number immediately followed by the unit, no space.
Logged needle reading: 305°
